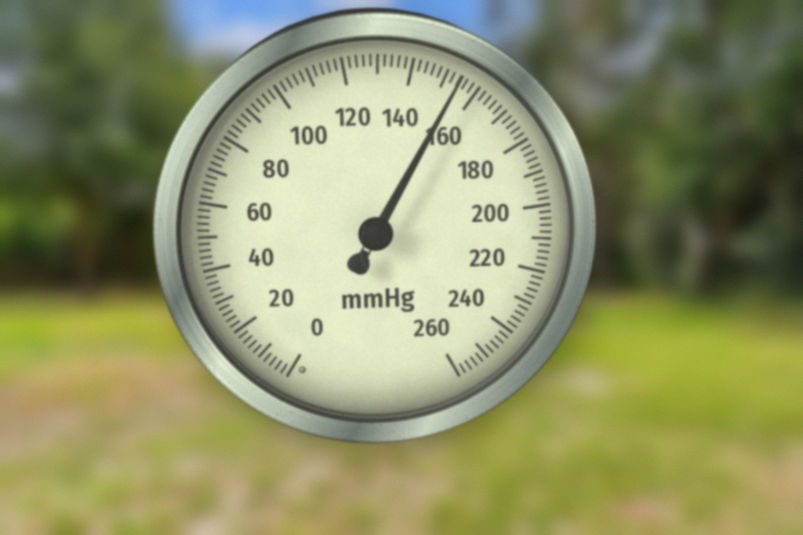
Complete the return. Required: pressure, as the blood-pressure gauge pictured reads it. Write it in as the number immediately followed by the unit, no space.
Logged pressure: 154mmHg
